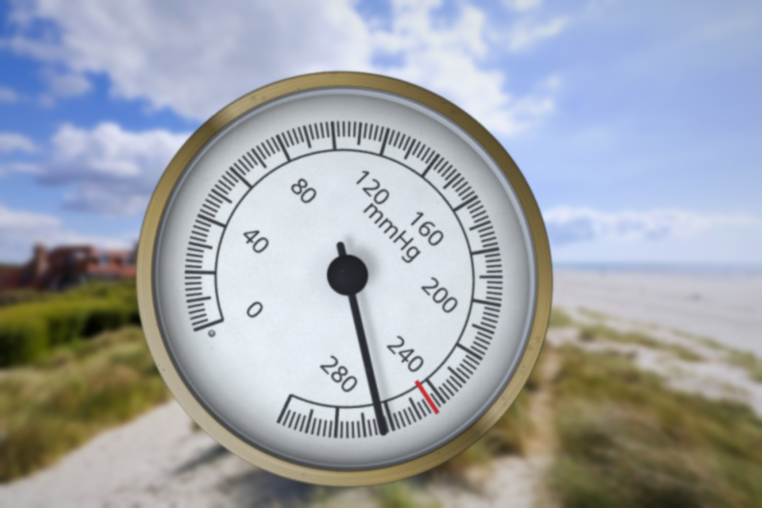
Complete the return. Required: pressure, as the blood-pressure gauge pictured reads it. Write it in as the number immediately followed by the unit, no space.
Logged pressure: 264mmHg
